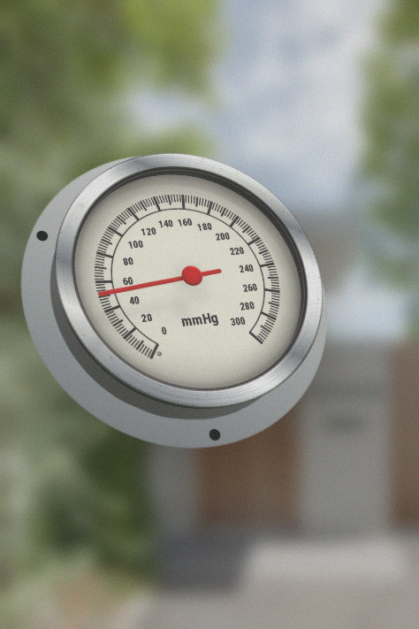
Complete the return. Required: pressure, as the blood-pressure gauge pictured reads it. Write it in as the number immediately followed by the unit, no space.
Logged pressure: 50mmHg
